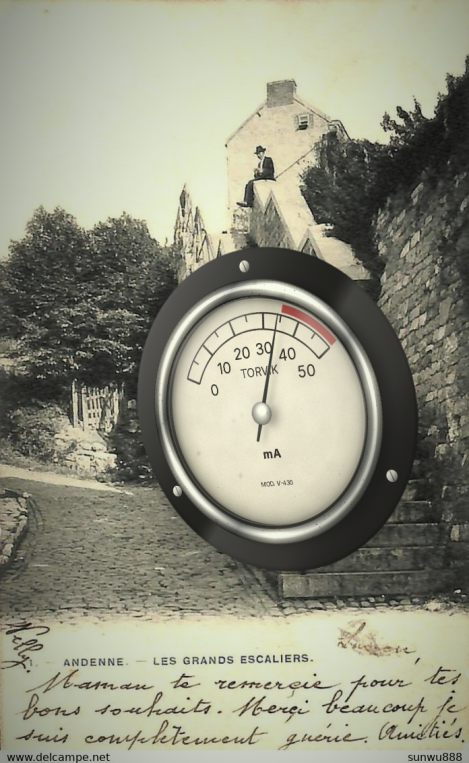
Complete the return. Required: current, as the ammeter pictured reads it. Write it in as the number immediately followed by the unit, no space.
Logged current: 35mA
